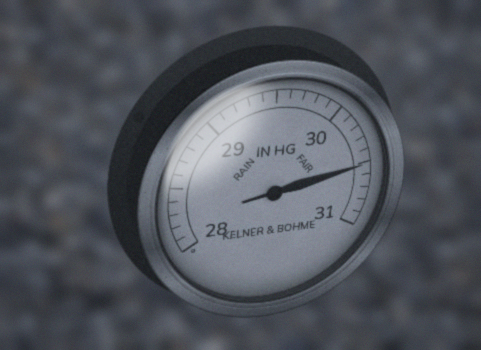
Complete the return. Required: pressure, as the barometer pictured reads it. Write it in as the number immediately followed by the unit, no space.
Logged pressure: 30.5inHg
